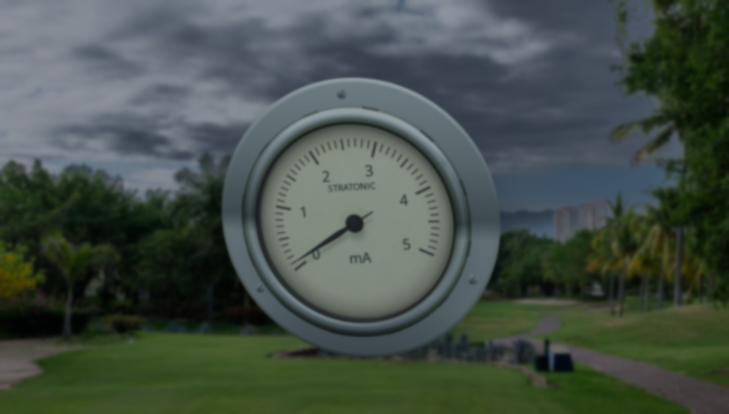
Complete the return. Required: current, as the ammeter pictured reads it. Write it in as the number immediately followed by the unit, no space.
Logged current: 0.1mA
